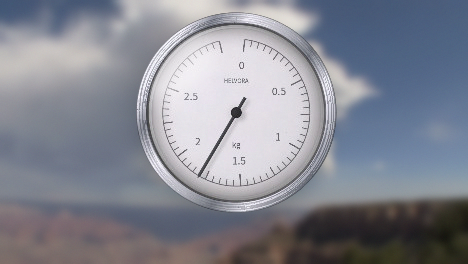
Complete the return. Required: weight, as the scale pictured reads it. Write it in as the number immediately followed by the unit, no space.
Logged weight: 1.8kg
